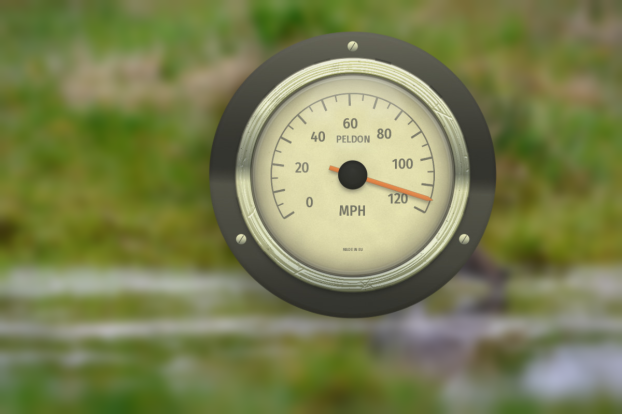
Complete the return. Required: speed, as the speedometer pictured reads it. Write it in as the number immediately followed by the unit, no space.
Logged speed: 115mph
